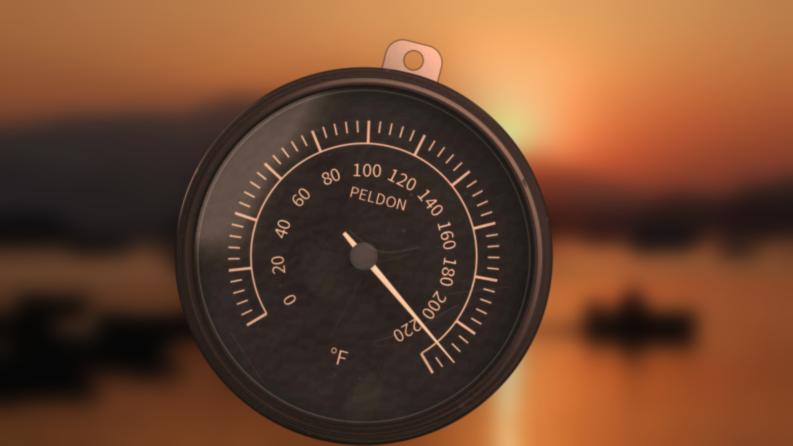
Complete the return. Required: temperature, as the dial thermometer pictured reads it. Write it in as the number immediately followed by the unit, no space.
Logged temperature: 212°F
